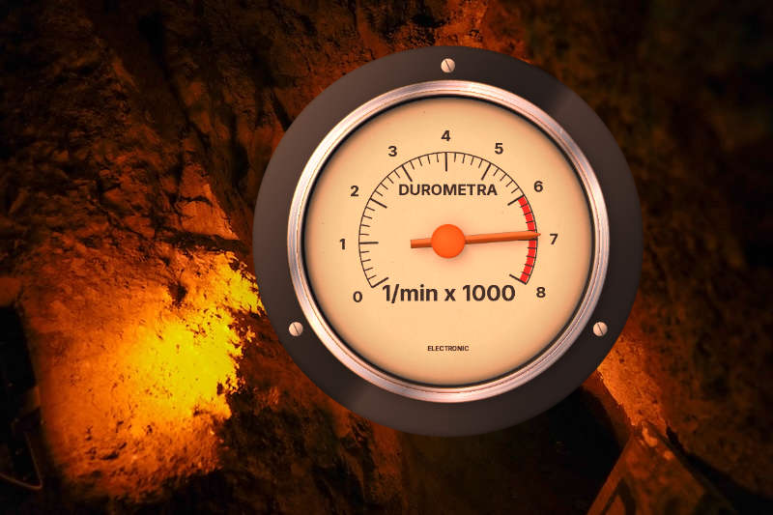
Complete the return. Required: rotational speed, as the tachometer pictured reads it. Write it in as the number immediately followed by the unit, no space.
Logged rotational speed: 6900rpm
